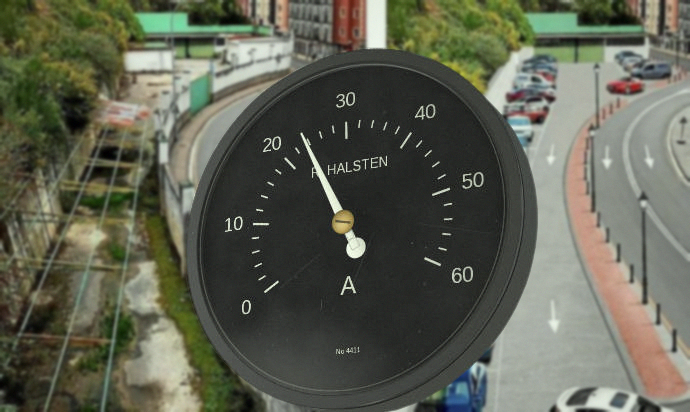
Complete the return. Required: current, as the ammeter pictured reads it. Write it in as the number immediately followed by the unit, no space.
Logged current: 24A
